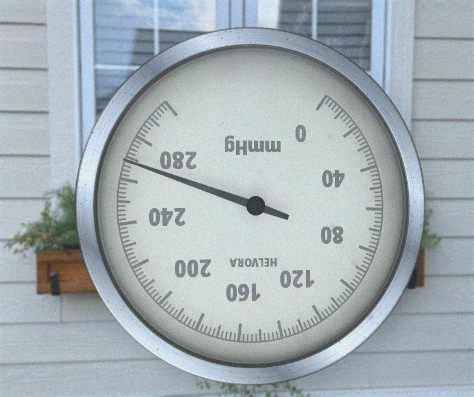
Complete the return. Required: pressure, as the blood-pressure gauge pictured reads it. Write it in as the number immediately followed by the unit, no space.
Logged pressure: 268mmHg
